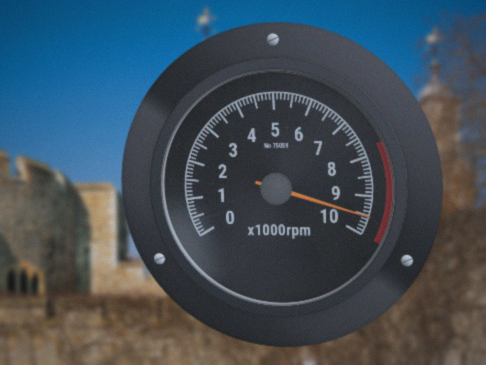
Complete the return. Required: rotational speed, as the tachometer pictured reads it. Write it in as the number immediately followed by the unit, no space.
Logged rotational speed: 9500rpm
